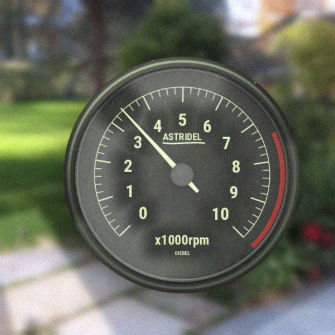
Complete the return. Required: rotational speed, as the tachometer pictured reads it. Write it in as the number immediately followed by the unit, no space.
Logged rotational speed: 3400rpm
